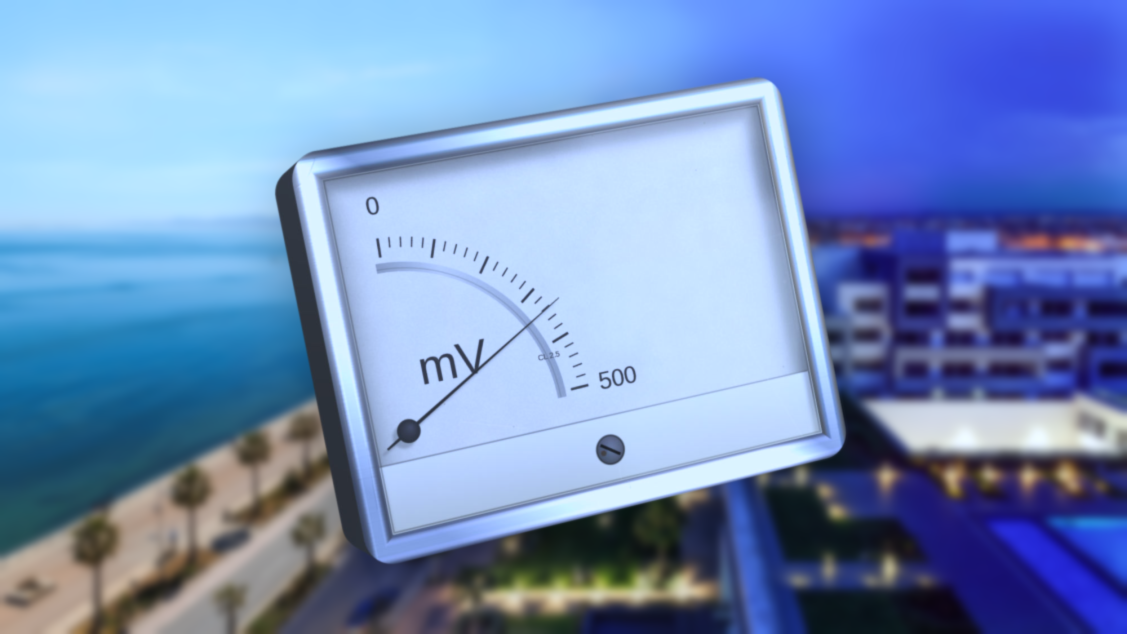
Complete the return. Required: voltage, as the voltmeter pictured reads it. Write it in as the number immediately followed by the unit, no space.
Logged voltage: 340mV
